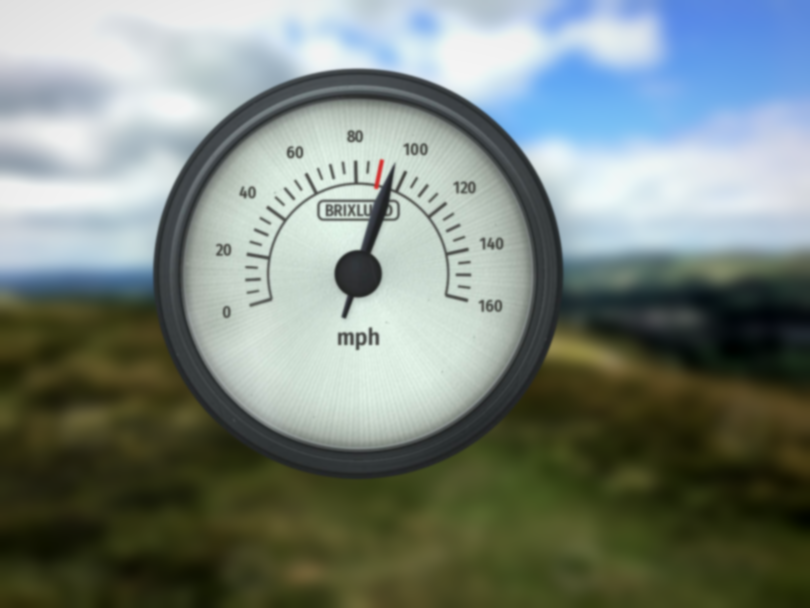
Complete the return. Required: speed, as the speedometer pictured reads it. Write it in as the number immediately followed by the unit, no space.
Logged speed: 95mph
